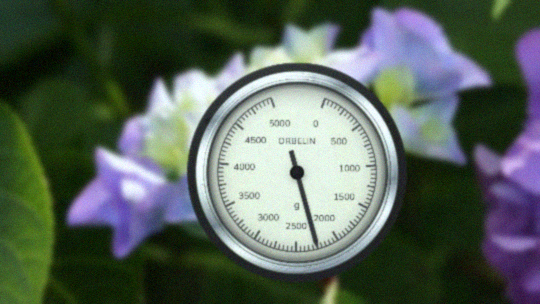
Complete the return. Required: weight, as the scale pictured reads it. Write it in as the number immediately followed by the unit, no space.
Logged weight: 2250g
